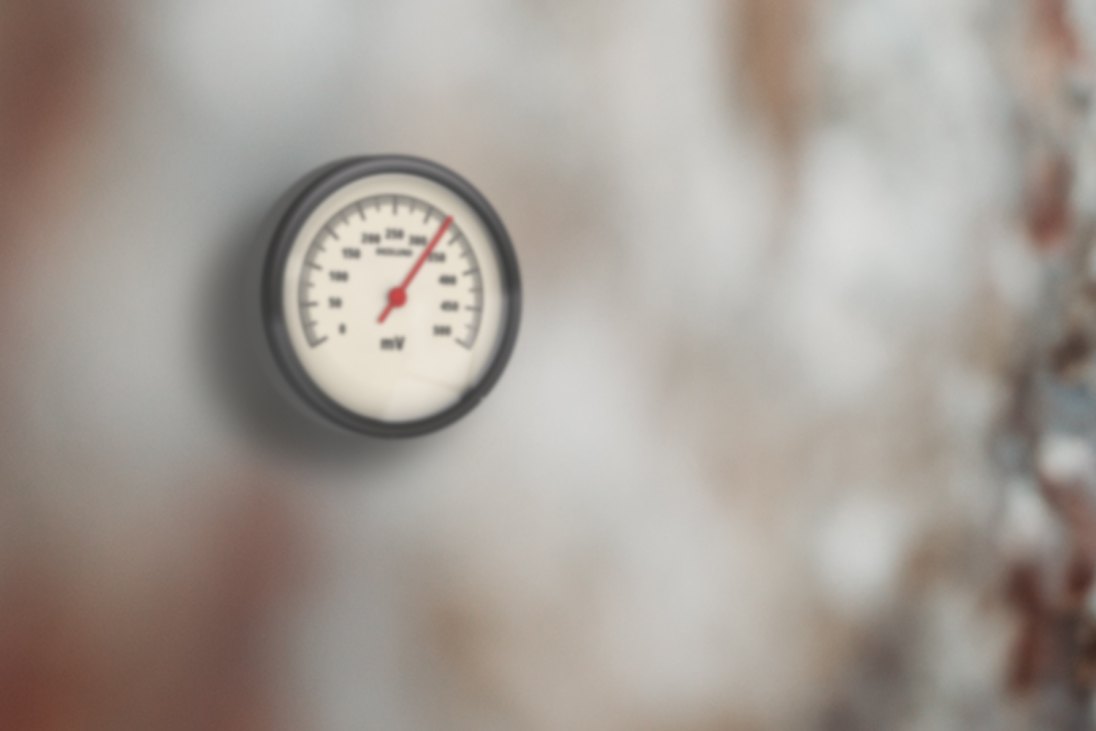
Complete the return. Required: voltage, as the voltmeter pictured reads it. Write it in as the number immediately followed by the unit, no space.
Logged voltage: 325mV
